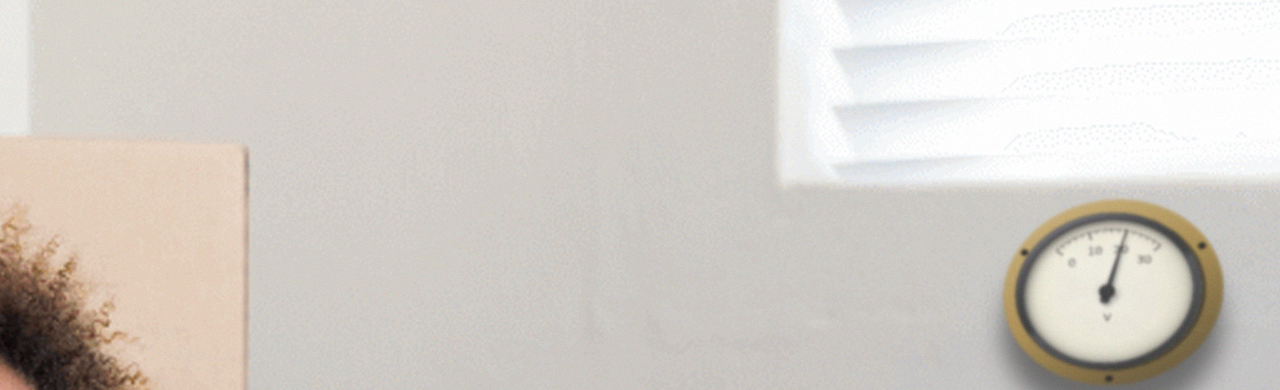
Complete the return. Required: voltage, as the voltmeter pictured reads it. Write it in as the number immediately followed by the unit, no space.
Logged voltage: 20V
